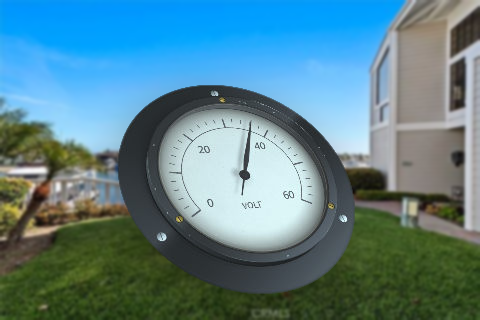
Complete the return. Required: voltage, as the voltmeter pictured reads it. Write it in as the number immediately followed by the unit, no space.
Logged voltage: 36V
